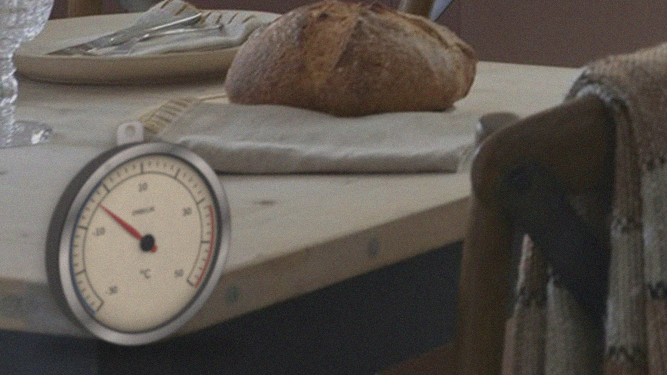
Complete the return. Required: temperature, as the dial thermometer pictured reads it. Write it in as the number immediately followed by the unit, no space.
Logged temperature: -4°C
